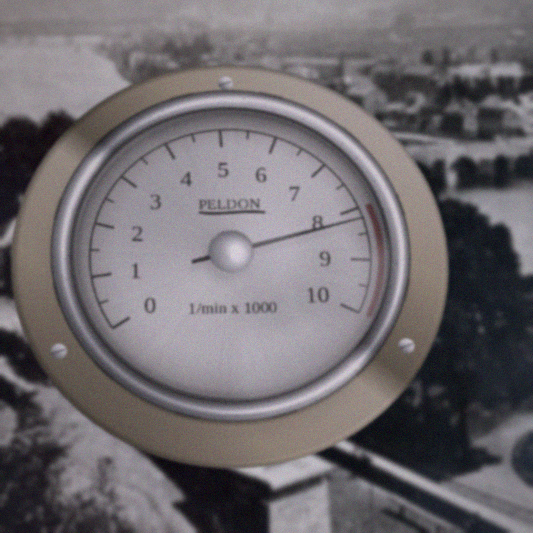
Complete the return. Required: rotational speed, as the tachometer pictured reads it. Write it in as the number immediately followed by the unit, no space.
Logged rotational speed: 8250rpm
